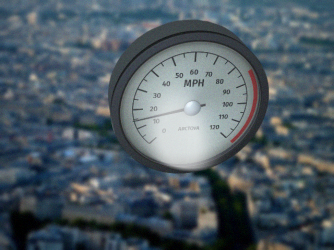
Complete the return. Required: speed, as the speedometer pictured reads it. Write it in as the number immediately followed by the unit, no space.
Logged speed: 15mph
